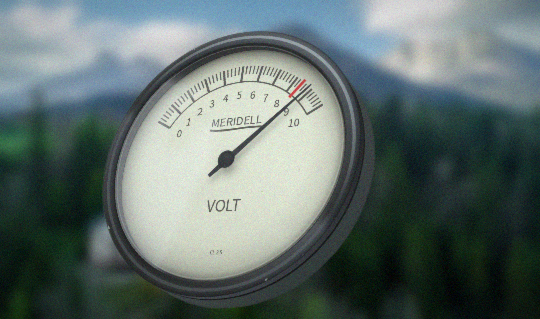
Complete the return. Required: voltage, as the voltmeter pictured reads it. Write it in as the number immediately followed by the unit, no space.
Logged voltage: 9V
